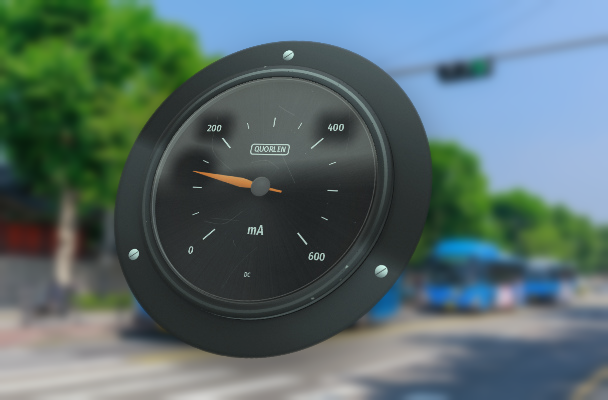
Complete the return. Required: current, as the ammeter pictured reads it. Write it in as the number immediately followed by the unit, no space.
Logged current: 125mA
